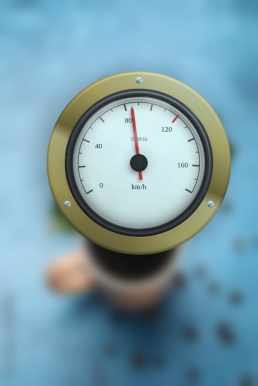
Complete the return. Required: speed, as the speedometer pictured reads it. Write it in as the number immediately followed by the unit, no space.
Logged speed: 85km/h
